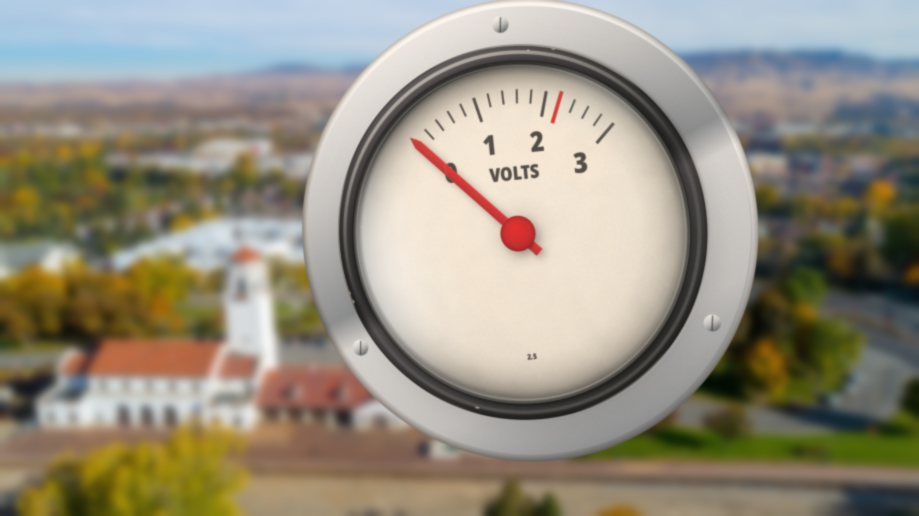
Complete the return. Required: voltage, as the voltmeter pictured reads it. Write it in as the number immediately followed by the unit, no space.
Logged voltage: 0V
